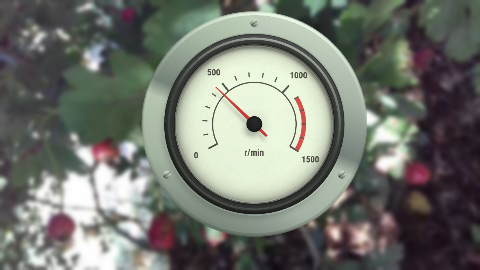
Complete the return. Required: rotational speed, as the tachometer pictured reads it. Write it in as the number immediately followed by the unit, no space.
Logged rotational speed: 450rpm
